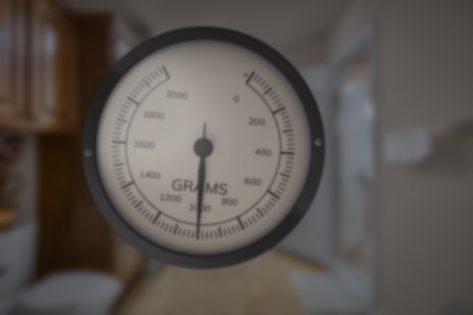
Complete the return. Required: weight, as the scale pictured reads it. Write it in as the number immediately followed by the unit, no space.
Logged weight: 1000g
